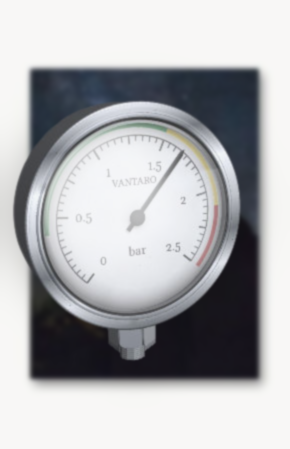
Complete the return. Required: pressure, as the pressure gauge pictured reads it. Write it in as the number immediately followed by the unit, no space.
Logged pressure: 1.65bar
